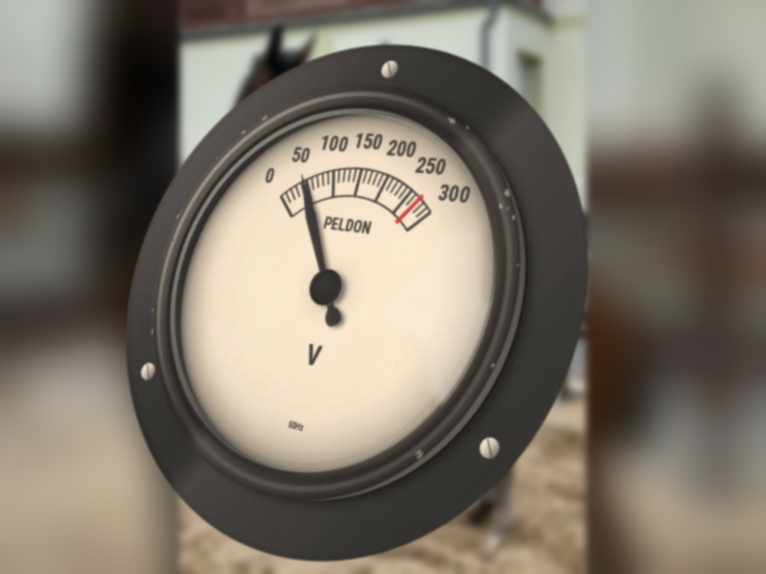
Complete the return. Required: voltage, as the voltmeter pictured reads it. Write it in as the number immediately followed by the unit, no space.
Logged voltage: 50V
